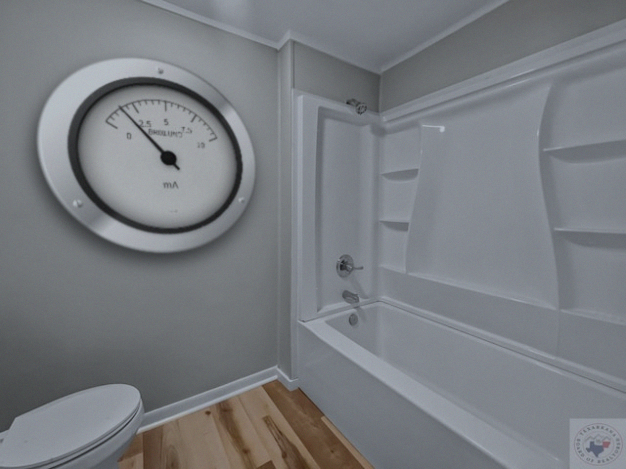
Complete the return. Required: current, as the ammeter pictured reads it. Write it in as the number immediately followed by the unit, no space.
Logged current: 1.5mA
